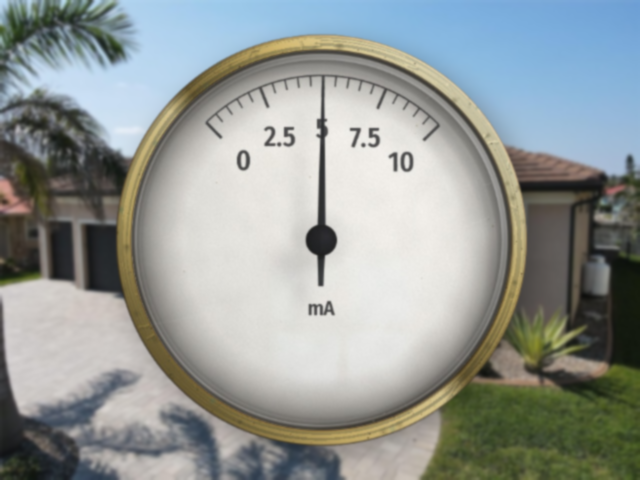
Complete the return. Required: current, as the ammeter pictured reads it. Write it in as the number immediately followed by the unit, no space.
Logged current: 5mA
